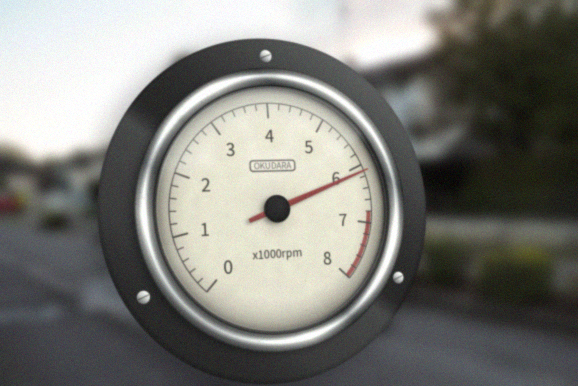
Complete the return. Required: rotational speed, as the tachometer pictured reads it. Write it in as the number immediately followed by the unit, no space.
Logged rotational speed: 6100rpm
